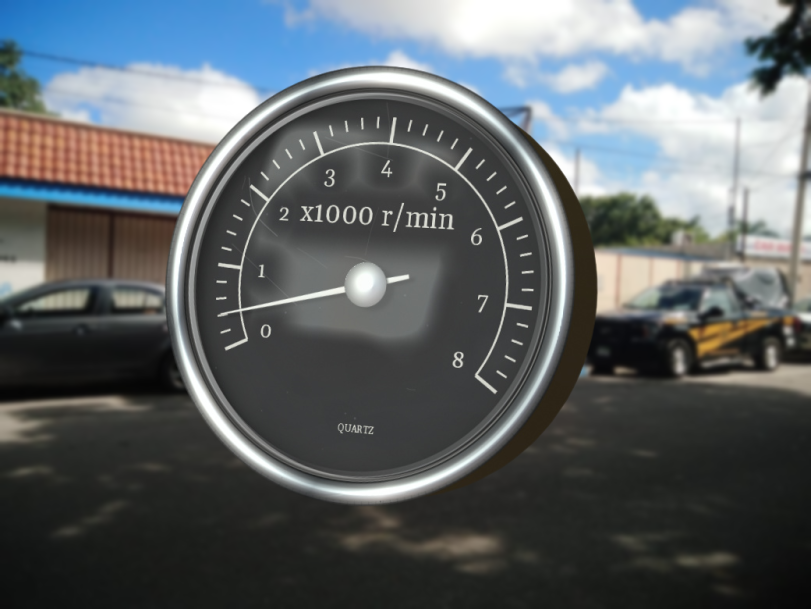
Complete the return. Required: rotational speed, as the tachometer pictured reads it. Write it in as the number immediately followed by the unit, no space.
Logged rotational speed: 400rpm
